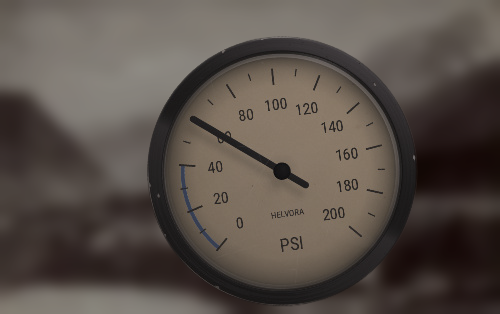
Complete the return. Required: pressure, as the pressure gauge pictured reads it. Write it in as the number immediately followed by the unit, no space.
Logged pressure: 60psi
